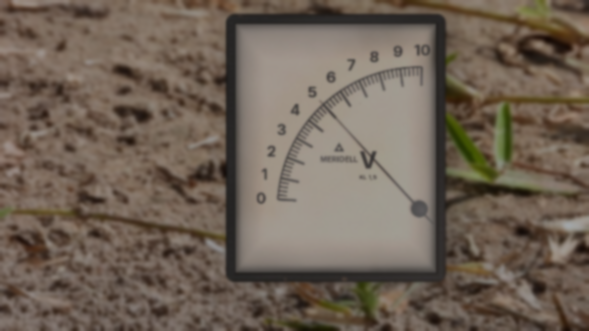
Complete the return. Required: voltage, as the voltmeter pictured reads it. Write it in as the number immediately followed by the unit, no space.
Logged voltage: 5V
